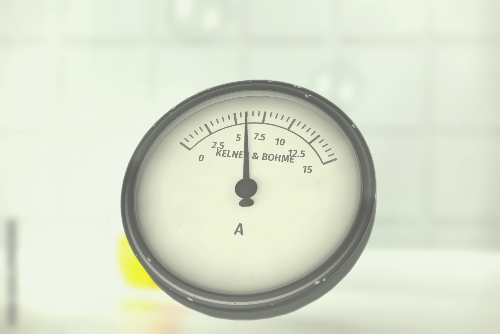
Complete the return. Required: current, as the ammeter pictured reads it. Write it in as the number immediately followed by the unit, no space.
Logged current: 6A
